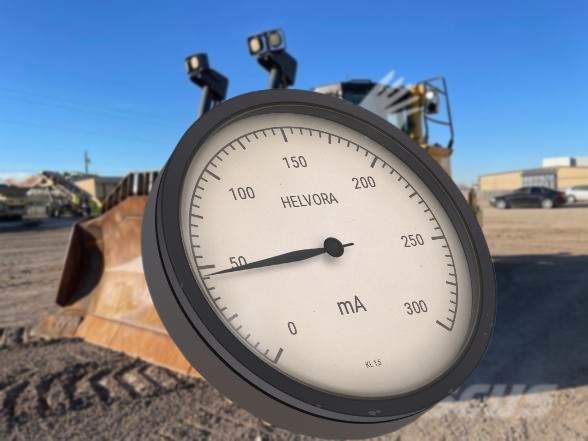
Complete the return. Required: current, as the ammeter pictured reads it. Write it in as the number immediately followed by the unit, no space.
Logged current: 45mA
